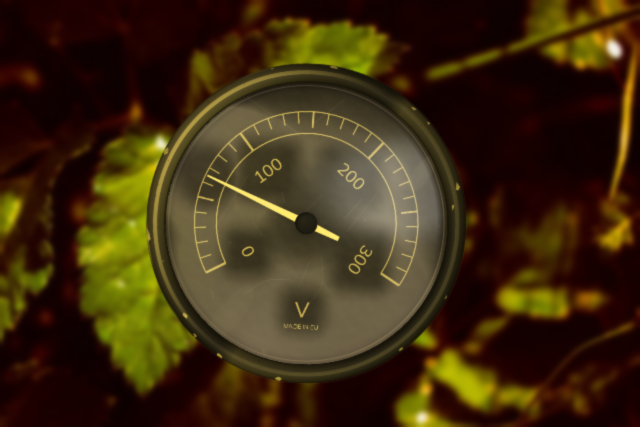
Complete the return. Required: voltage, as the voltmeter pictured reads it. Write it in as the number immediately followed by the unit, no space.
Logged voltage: 65V
